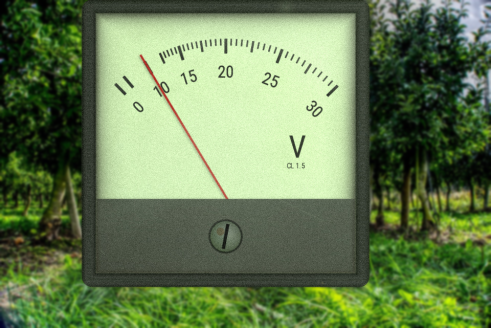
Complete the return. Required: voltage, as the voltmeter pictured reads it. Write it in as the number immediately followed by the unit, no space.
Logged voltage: 10V
